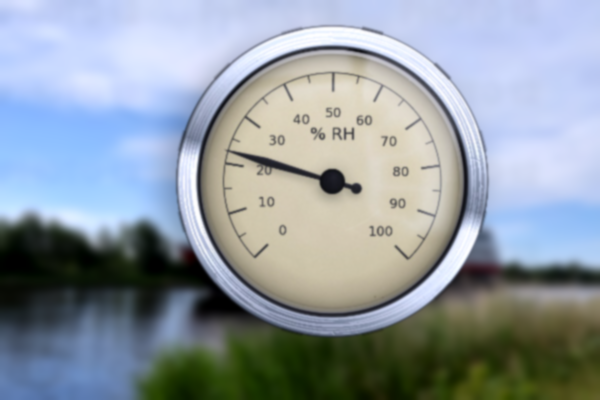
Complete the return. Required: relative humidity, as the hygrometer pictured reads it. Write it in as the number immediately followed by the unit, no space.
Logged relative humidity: 22.5%
